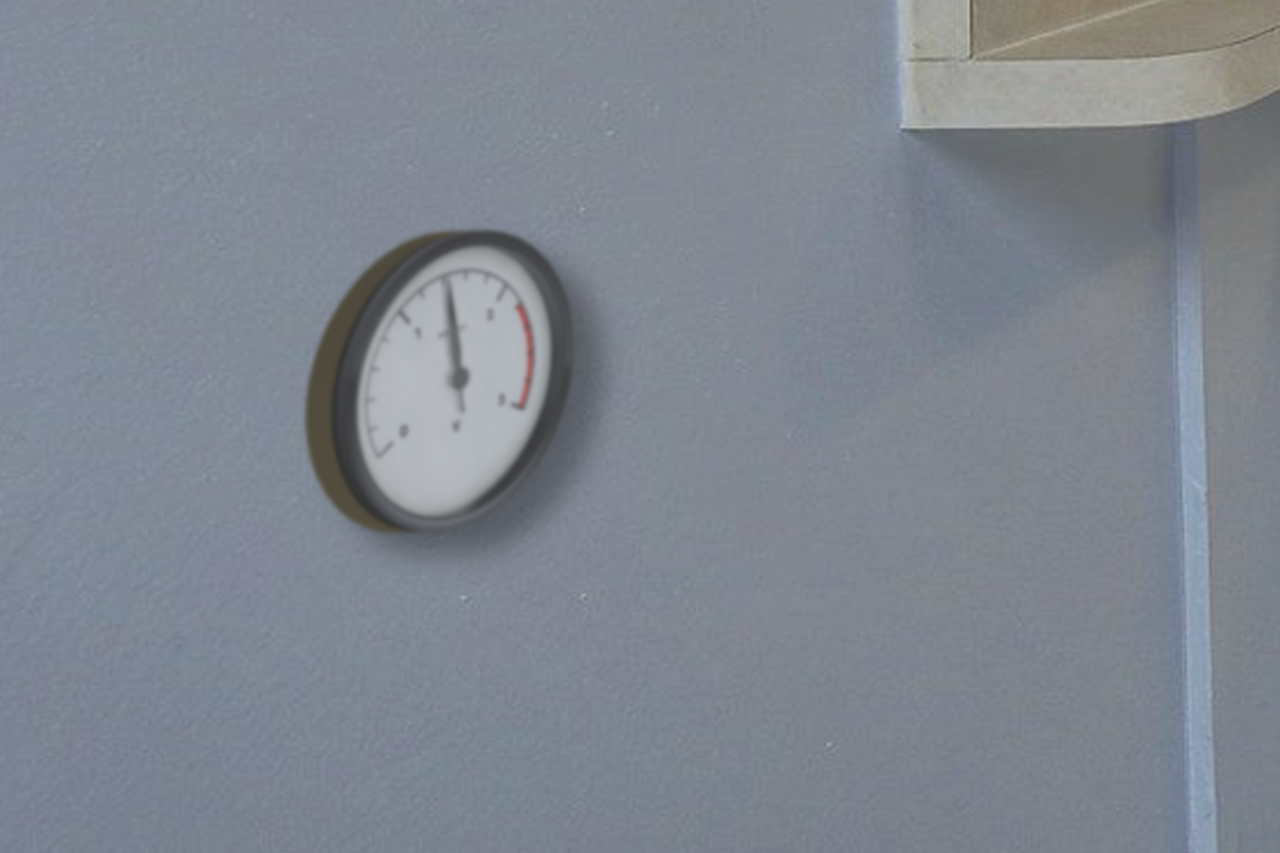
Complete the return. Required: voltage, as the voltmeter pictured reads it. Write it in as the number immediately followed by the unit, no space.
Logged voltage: 1.4V
